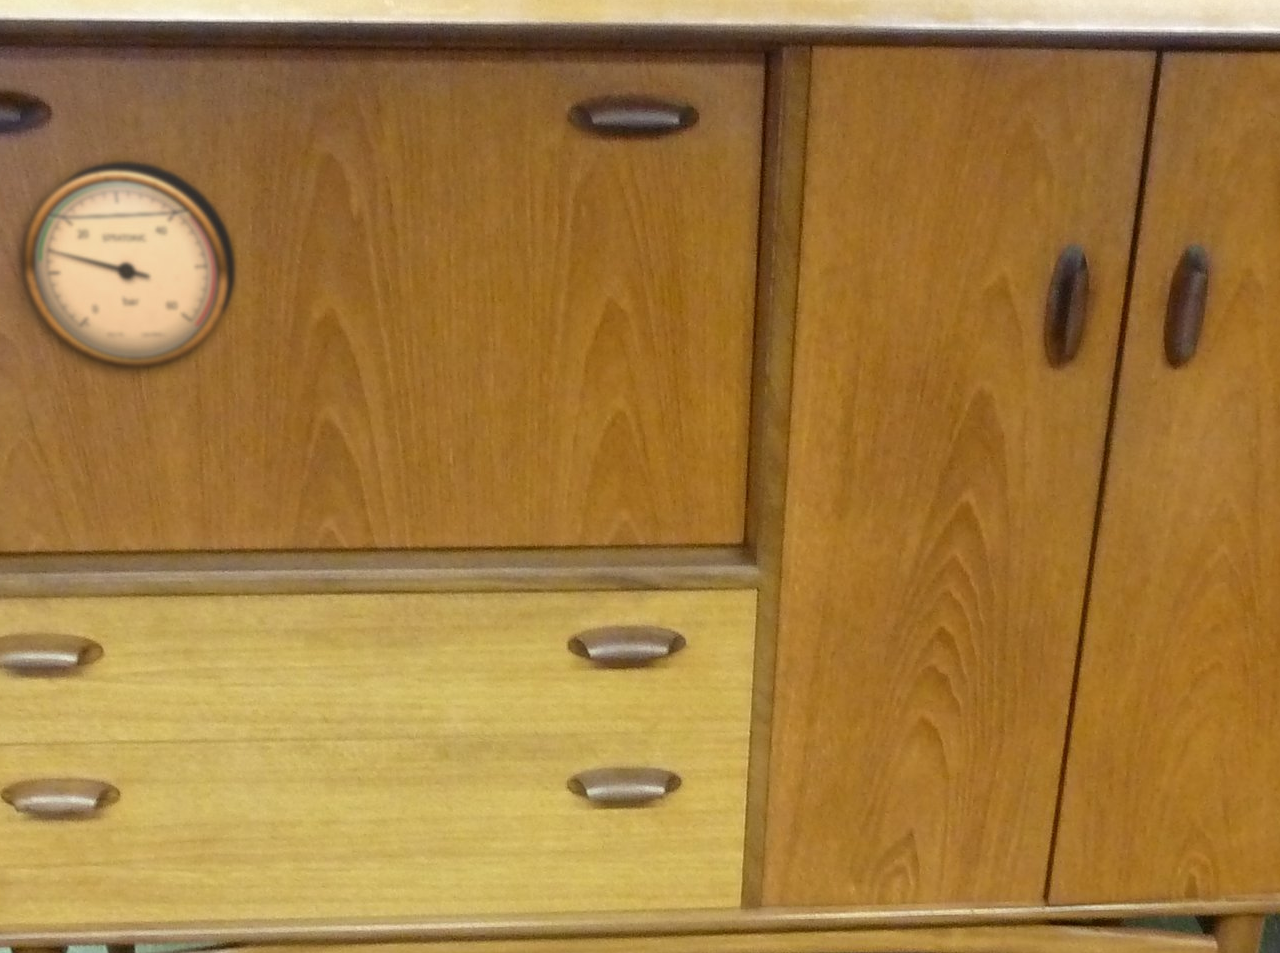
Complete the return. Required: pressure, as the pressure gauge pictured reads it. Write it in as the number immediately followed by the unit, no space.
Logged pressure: 14bar
